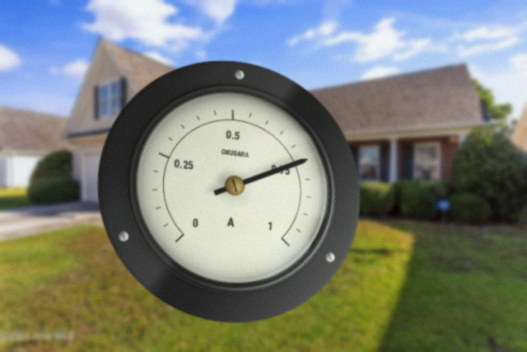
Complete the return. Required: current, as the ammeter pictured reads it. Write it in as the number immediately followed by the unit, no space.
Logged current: 0.75A
